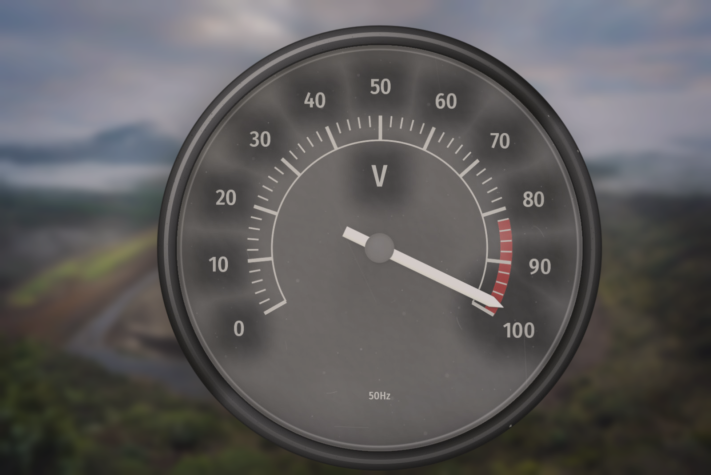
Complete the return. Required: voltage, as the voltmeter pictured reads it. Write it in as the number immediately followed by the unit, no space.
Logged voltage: 98V
